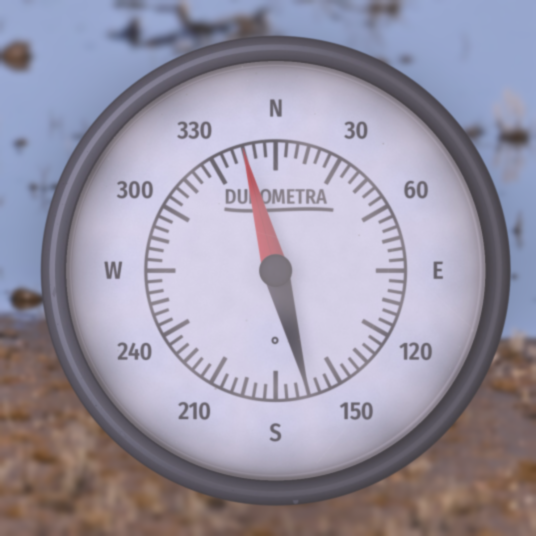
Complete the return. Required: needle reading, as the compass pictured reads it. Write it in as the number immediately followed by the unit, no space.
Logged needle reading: 345°
